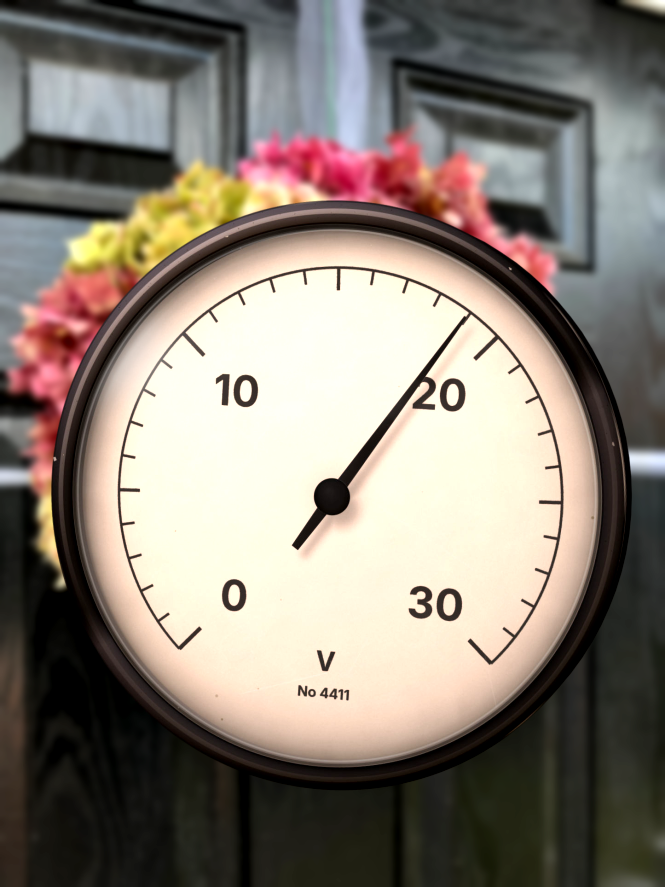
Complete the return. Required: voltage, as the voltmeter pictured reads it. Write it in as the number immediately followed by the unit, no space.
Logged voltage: 19V
